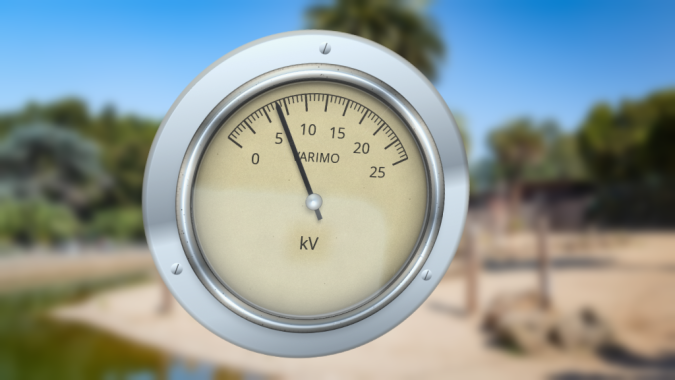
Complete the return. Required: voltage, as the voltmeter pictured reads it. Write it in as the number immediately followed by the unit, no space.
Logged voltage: 6.5kV
